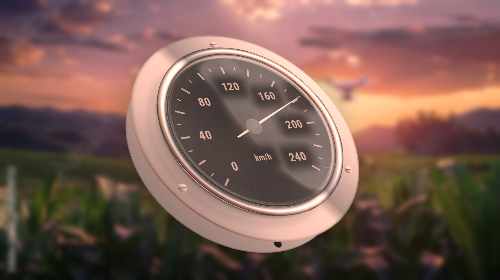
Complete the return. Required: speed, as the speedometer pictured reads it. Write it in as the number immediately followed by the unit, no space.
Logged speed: 180km/h
